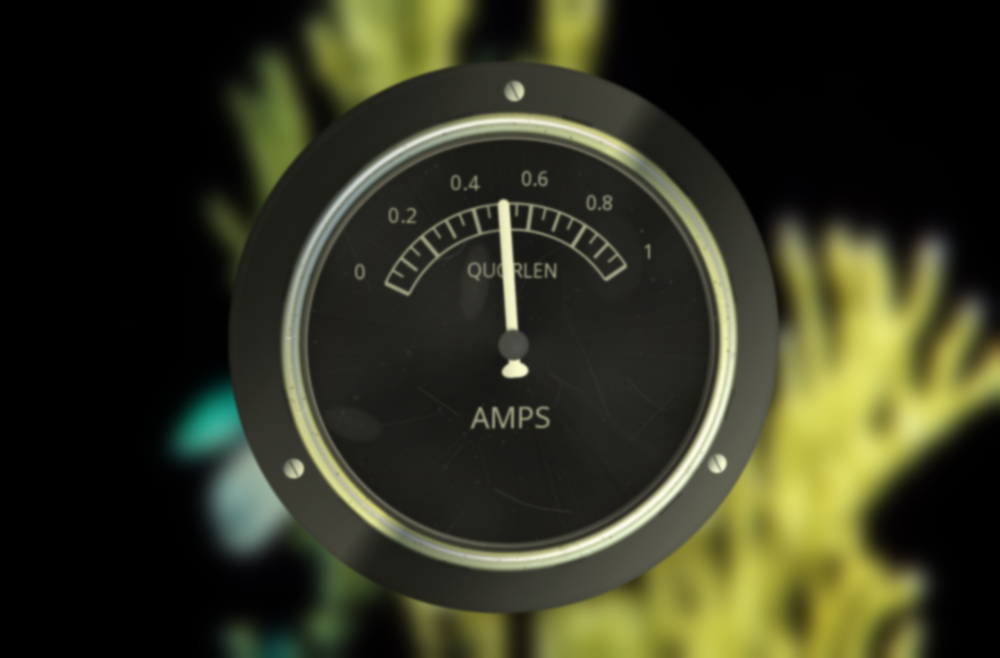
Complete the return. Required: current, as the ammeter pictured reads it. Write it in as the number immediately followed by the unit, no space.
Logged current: 0.5A
